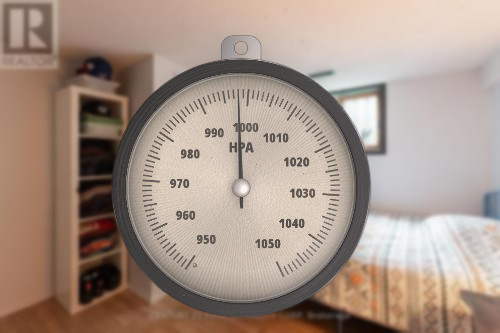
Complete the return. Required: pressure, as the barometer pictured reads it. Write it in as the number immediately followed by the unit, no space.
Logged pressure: 998hPa
